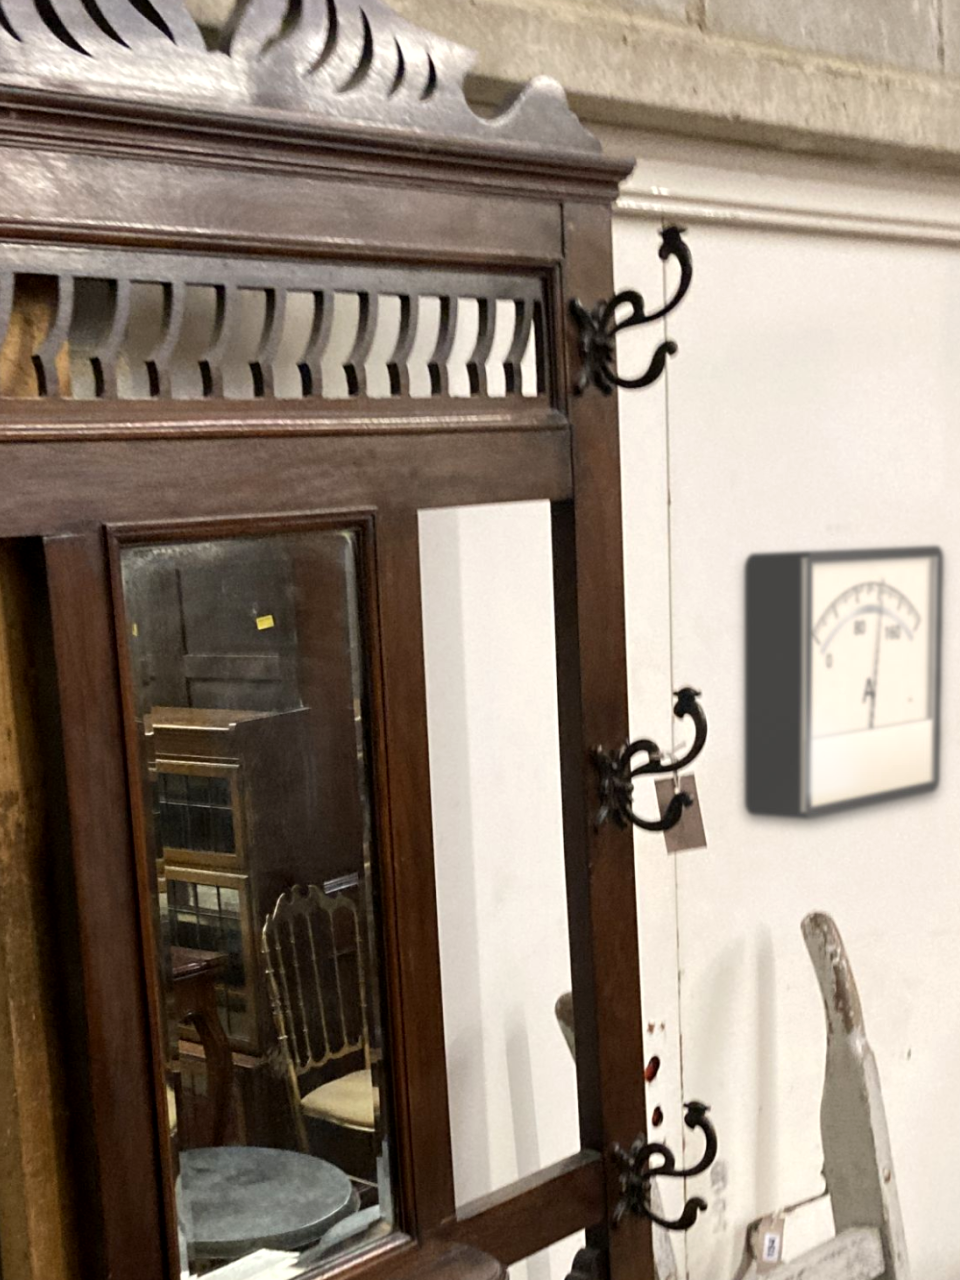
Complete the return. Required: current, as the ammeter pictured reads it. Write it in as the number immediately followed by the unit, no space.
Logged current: 120A
